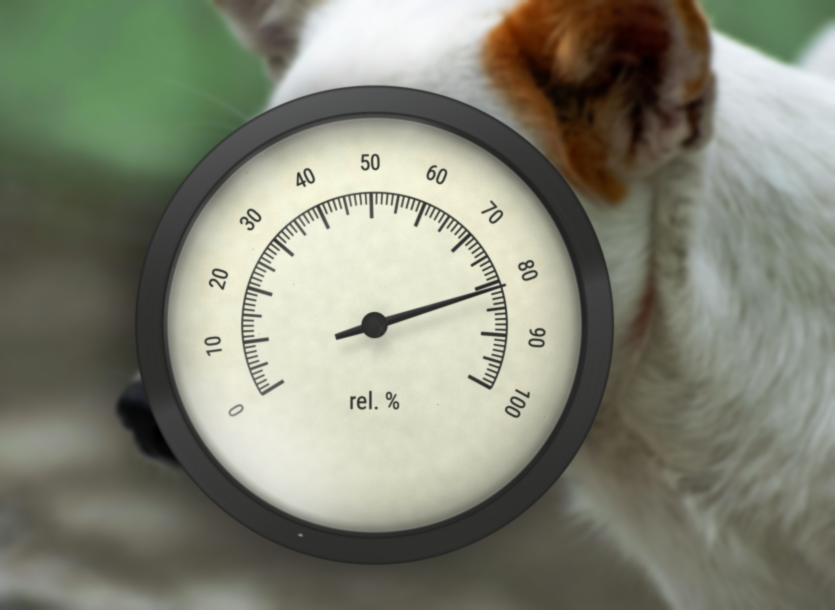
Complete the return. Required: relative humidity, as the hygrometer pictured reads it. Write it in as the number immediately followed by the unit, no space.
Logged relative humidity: 81%
